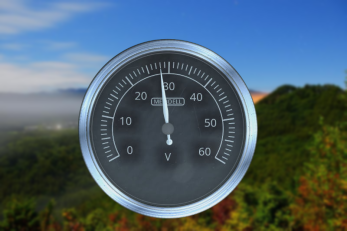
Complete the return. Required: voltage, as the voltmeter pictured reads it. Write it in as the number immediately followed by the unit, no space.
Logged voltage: 28V
